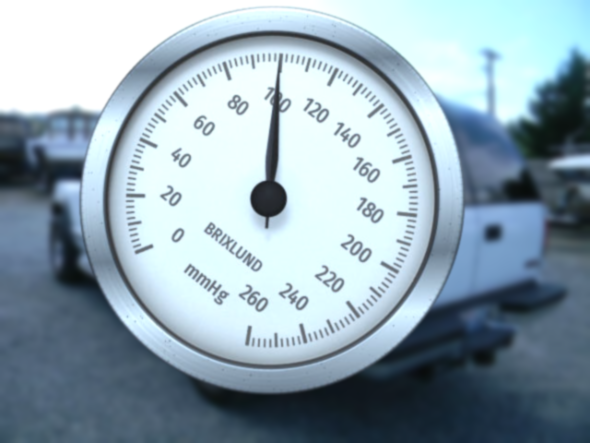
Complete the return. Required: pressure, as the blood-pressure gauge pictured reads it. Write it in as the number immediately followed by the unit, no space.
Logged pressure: 100mmHg
